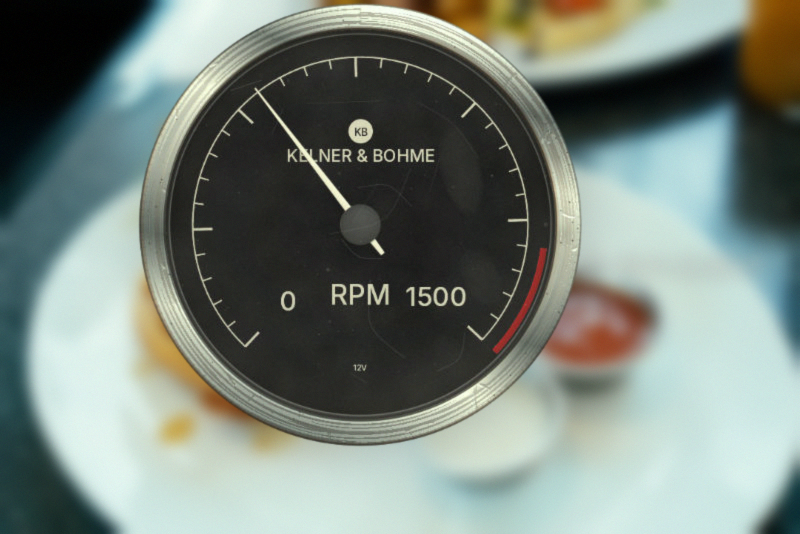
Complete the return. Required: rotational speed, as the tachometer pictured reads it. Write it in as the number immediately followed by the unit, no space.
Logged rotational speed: 550rpm
